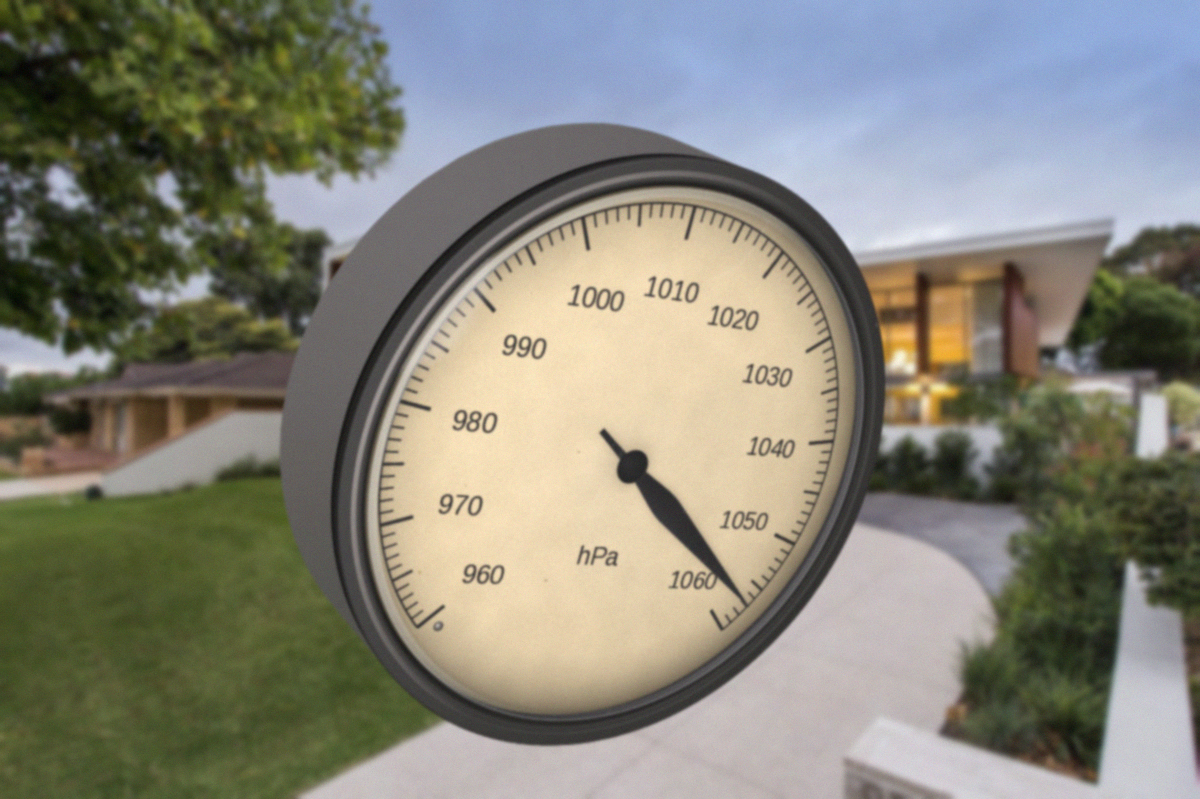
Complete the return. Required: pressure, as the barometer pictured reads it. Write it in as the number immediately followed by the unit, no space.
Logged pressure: 1057hPa
